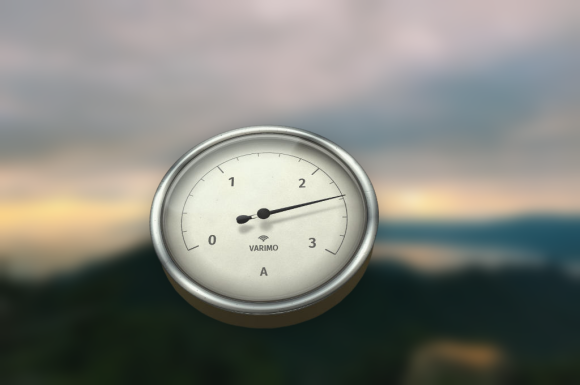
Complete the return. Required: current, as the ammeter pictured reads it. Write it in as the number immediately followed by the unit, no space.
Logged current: 2.4A
